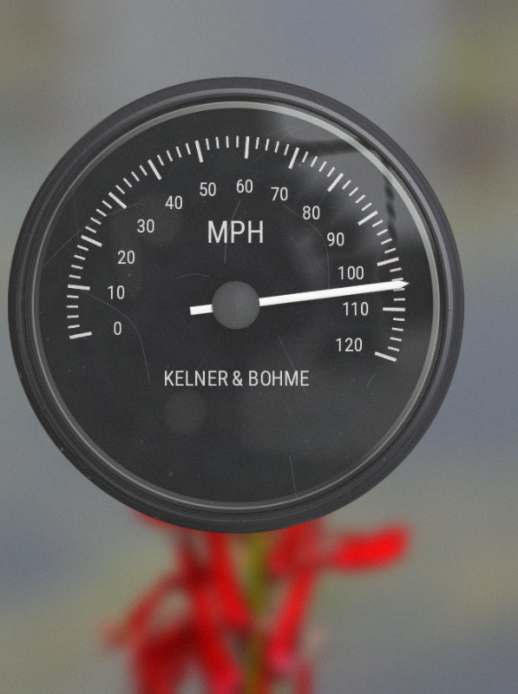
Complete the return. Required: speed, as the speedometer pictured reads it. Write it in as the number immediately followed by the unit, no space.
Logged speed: 105mph
